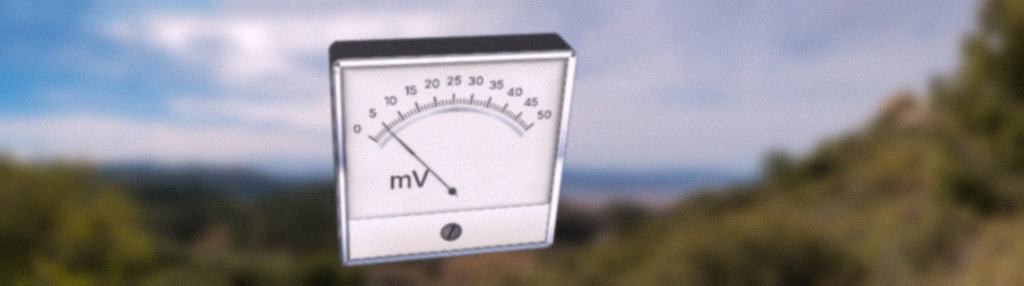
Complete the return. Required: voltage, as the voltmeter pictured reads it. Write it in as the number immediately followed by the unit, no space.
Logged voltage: 5mV
